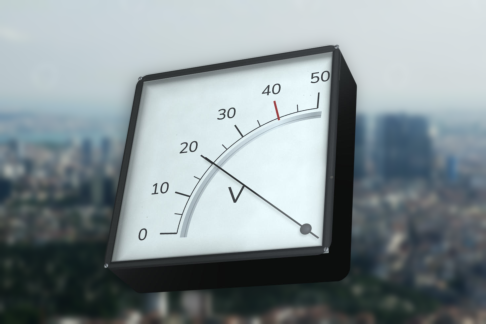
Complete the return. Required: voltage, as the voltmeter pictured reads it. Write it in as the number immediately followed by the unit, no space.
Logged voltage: 20V
